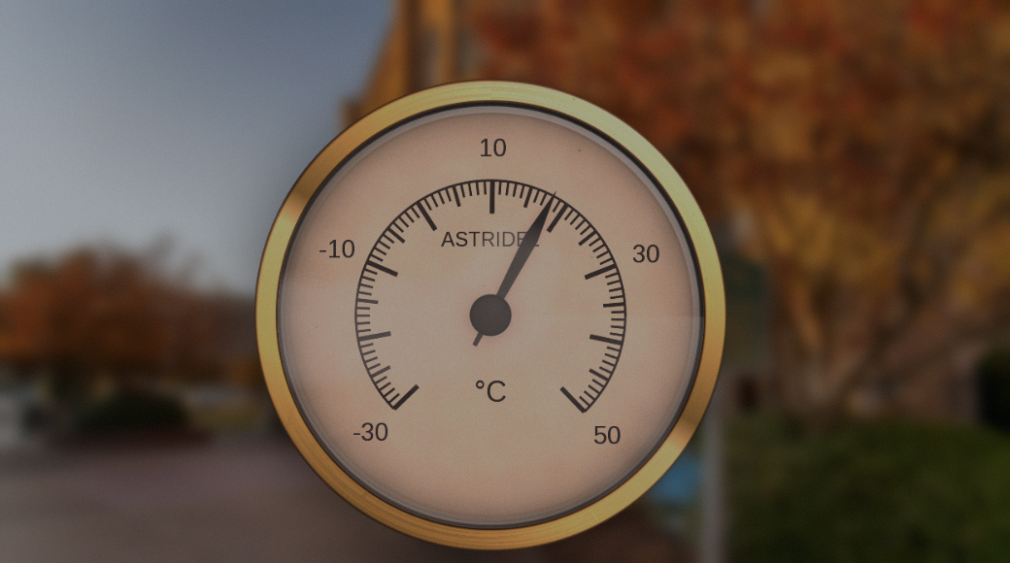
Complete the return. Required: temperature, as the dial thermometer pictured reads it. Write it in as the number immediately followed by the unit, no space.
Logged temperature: 18°C
